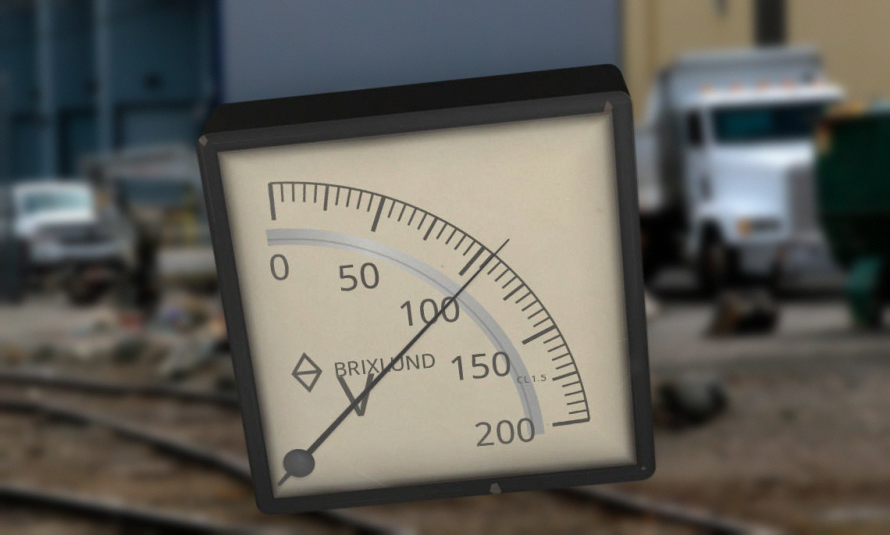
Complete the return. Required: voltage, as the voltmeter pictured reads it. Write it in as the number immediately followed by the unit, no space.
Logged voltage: 105V
